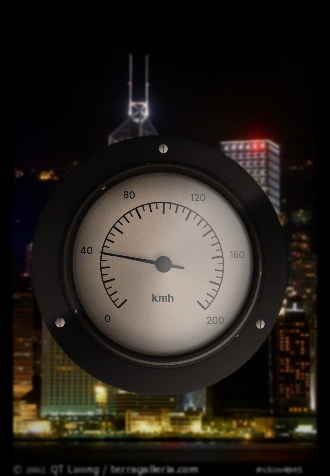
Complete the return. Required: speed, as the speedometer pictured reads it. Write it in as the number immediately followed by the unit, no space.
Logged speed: 40km/h
